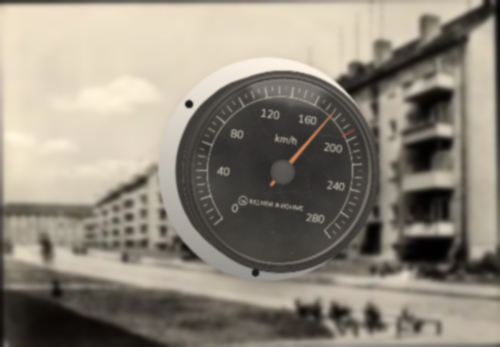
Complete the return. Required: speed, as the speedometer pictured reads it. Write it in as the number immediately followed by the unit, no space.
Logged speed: 175km/h
